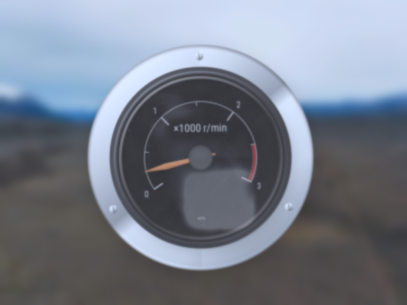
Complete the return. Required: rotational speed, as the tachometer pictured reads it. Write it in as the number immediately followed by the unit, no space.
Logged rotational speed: 250rpm
